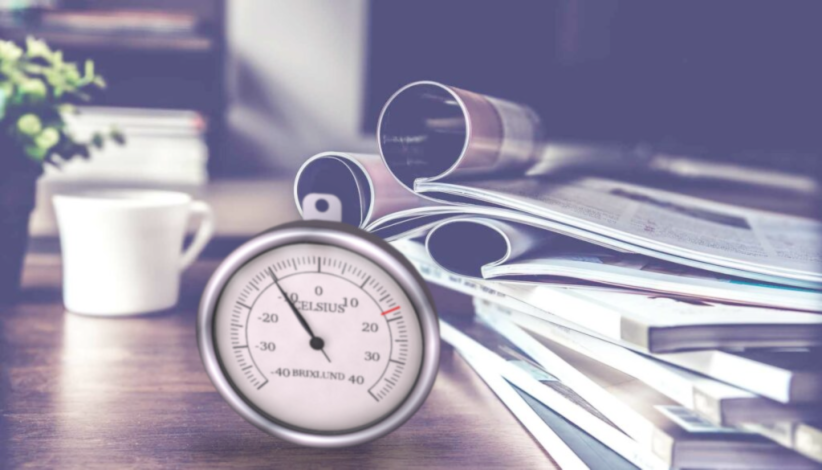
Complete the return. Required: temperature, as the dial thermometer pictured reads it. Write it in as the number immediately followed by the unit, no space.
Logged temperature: -10°C
